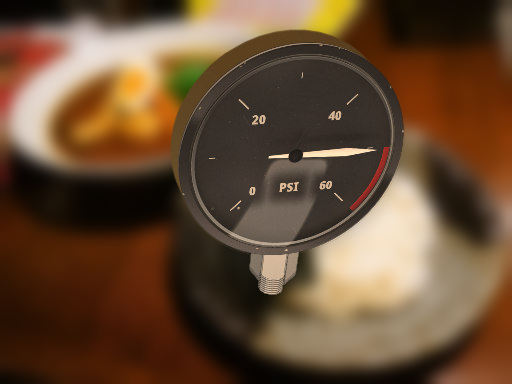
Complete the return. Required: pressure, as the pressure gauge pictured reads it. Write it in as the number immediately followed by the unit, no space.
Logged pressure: 50psi
